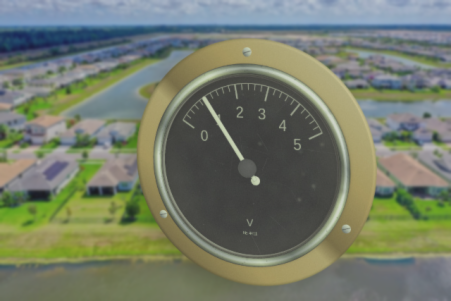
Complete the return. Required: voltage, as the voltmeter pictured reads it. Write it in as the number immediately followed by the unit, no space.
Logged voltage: 1V
